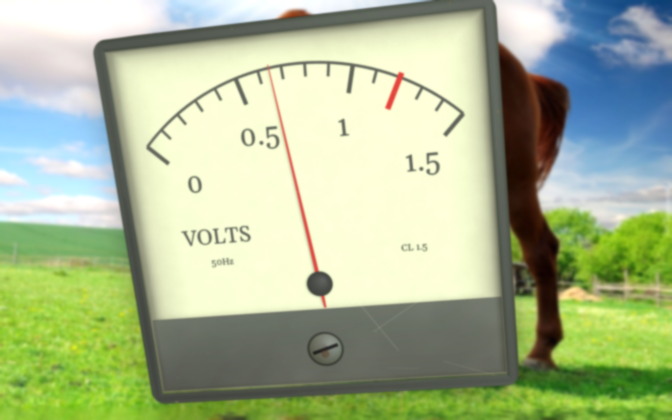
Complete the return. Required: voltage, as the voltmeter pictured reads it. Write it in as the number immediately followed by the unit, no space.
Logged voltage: 0.65V
